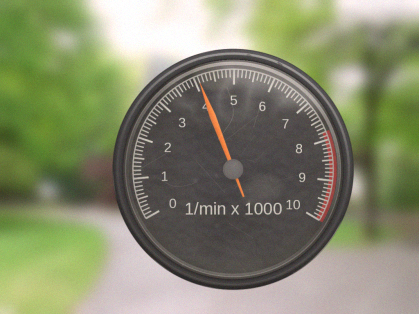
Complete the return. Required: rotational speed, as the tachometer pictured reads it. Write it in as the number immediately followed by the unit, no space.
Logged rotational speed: 4100rpm
